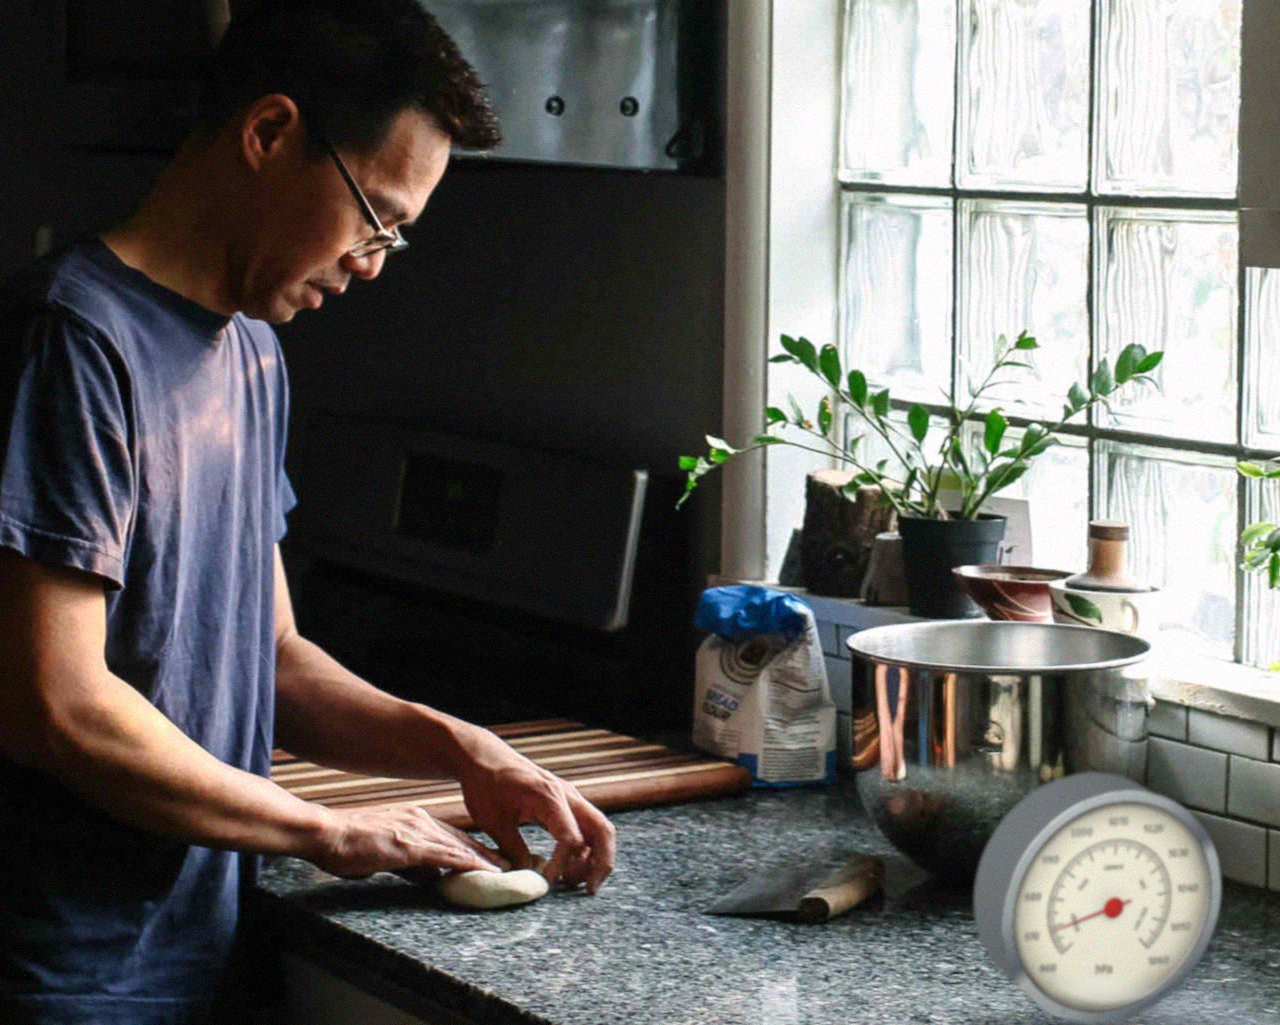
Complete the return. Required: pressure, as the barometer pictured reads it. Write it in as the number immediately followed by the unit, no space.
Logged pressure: 970hPa
